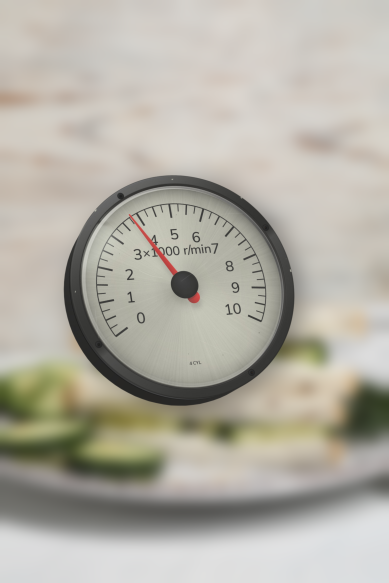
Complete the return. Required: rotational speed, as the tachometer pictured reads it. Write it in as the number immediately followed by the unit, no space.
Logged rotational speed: 3750rpm
